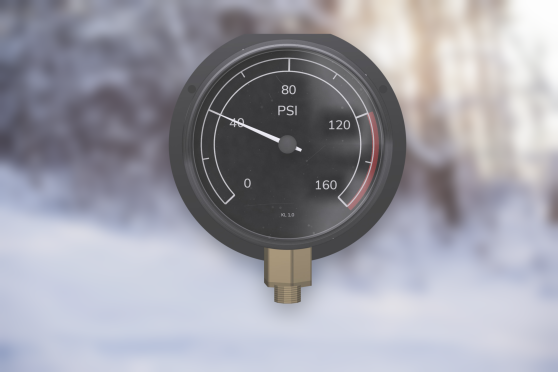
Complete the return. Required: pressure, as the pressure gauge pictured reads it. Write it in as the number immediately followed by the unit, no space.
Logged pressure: 40psi
